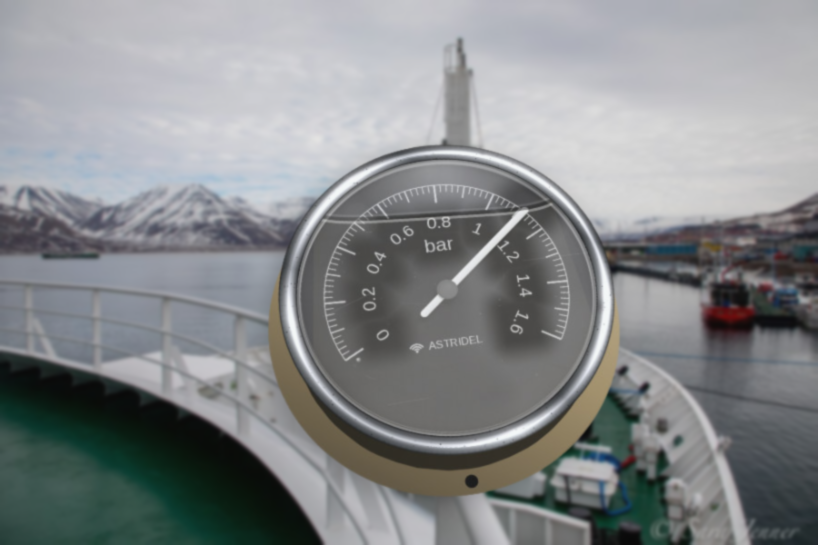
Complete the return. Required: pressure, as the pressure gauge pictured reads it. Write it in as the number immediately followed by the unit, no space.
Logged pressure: 1.12bar
